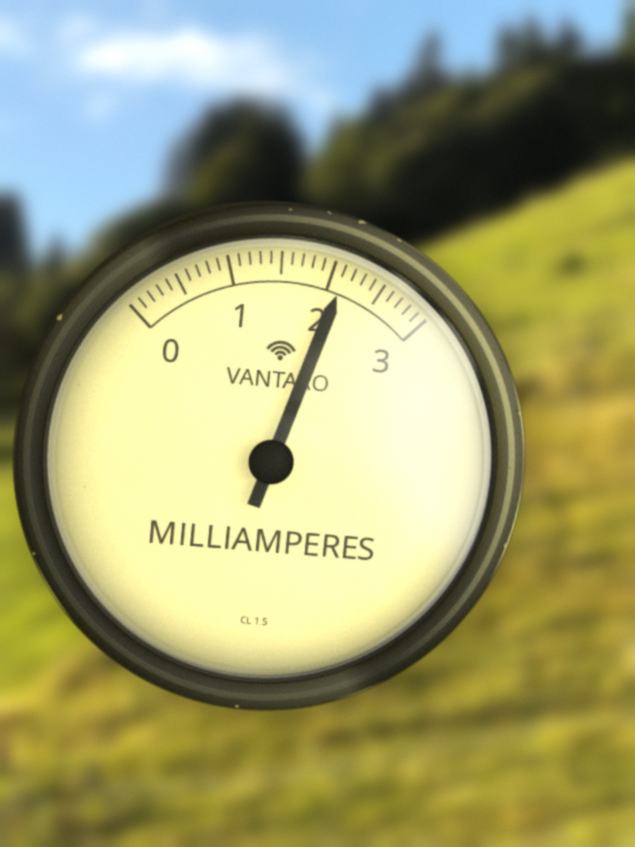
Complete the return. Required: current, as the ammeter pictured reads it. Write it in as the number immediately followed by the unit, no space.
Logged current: 2.1mA
